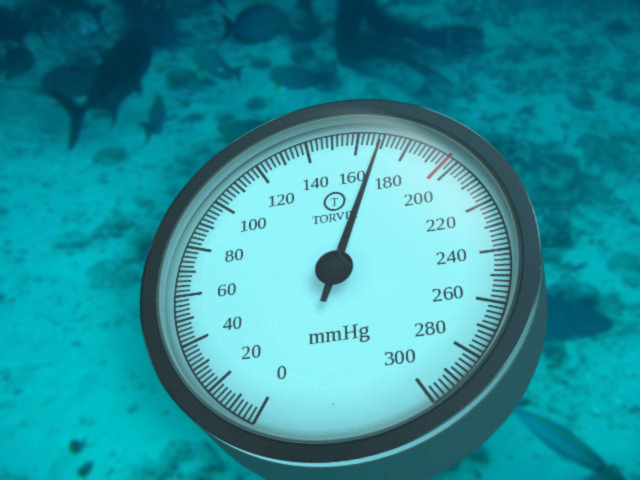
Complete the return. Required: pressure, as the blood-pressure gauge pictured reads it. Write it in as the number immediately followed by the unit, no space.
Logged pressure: 170mmHg
